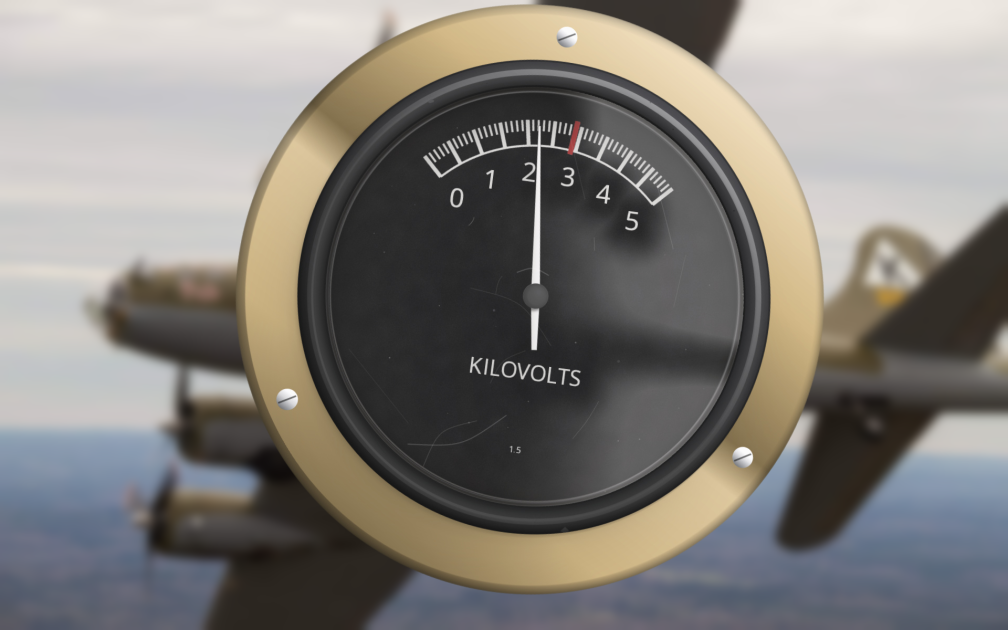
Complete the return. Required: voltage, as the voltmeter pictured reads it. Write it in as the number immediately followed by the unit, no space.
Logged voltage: 2.2kV
